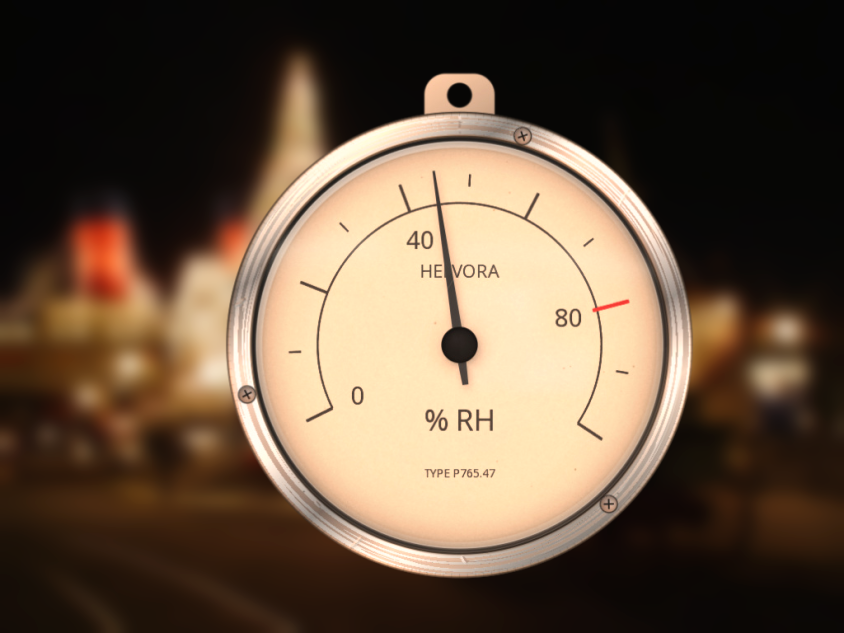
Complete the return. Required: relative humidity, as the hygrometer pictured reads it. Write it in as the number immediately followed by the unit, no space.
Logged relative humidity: 45%
